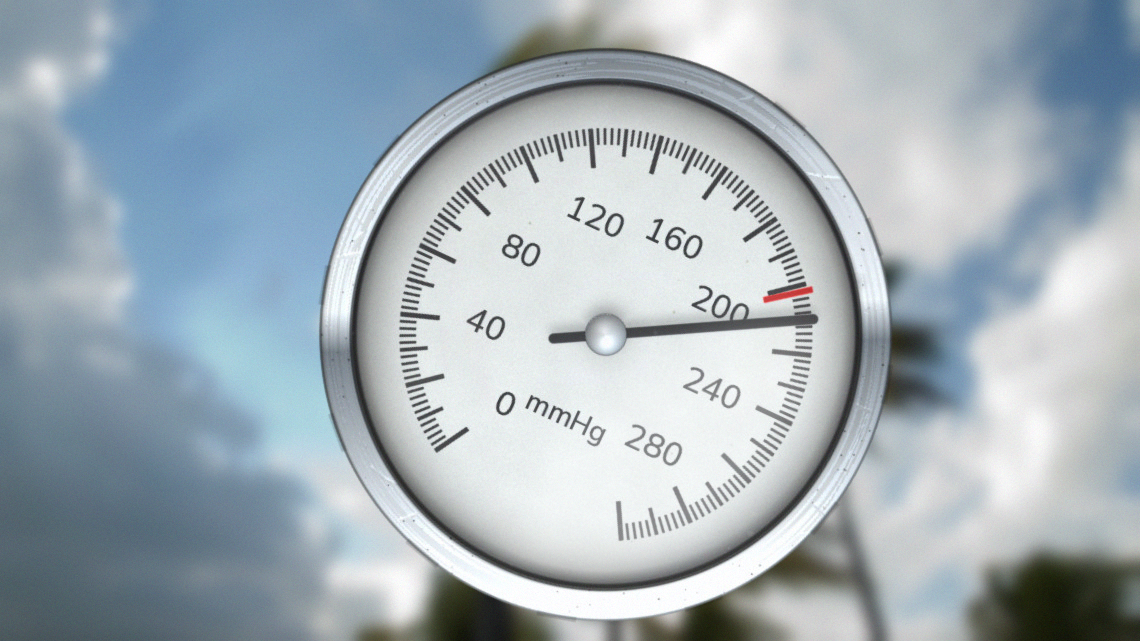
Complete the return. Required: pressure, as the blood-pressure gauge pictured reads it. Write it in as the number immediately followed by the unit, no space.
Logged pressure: 210mmHg
